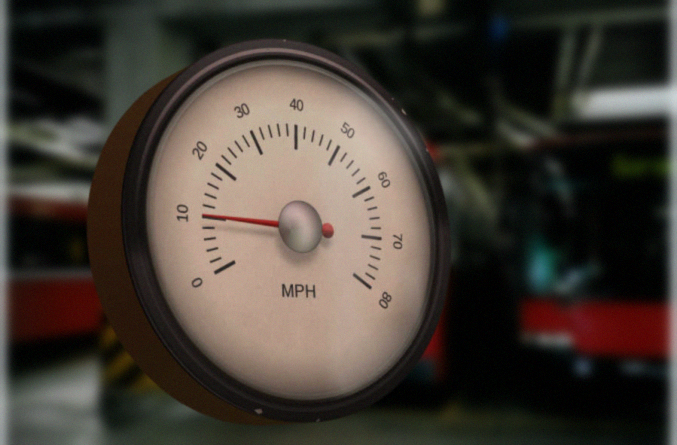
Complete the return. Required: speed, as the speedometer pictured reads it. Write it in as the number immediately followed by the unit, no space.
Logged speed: 10mph
